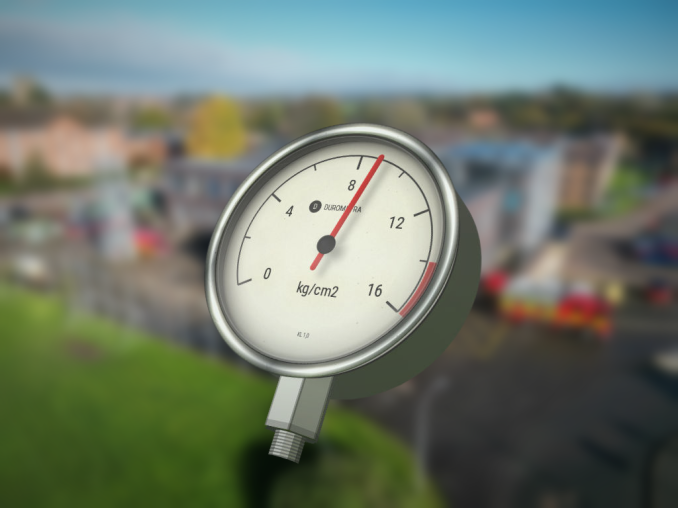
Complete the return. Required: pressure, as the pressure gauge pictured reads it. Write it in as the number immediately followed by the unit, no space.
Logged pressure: 9kg/cm²
